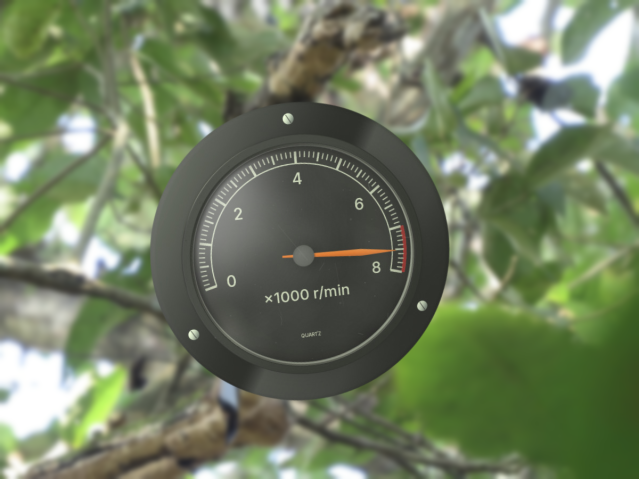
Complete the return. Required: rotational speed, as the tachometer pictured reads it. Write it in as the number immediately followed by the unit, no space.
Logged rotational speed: 7500rpm
